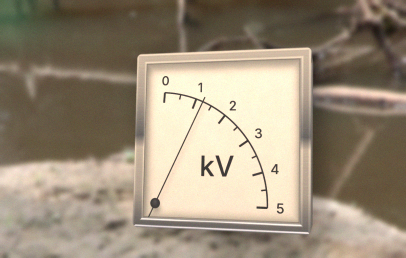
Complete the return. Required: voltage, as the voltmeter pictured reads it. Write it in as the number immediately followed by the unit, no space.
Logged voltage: 1.25kV
